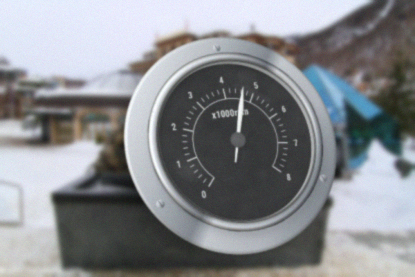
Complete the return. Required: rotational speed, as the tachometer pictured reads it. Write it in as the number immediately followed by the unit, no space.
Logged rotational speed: 4600rpm
